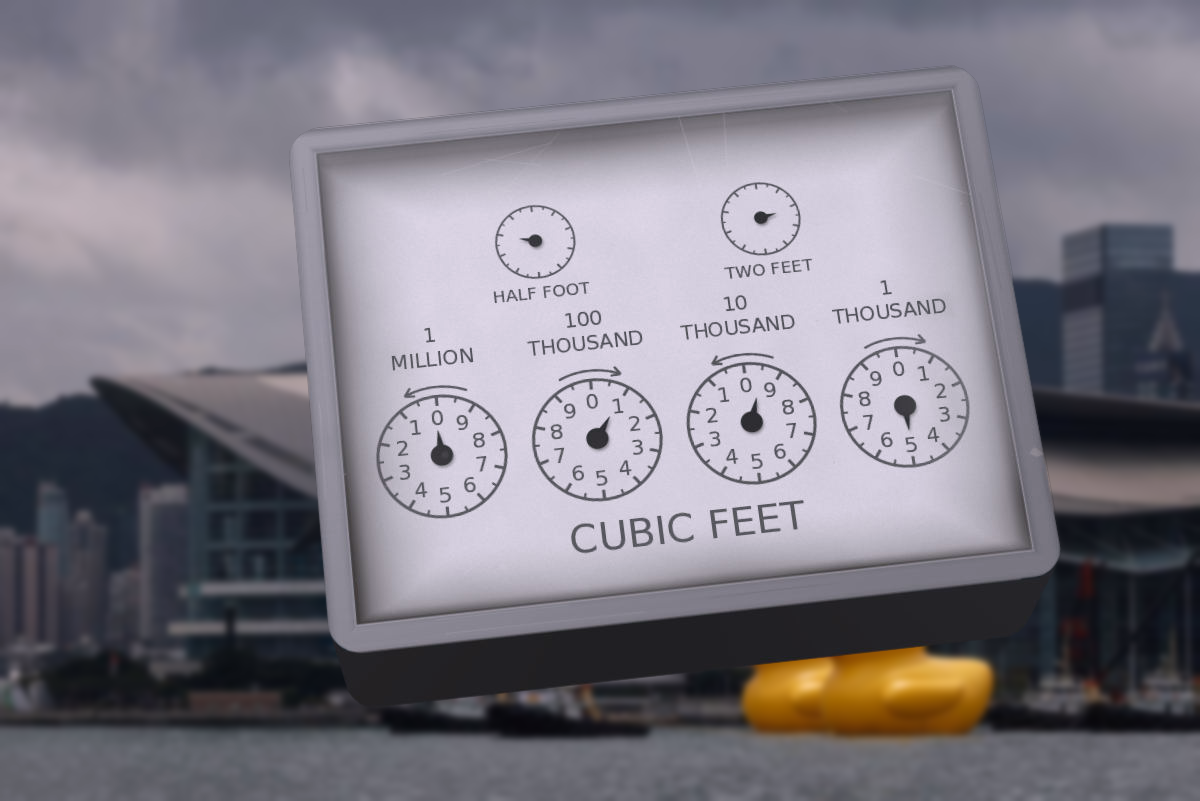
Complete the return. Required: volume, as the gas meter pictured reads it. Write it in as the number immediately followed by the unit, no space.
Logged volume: 9500ft³
